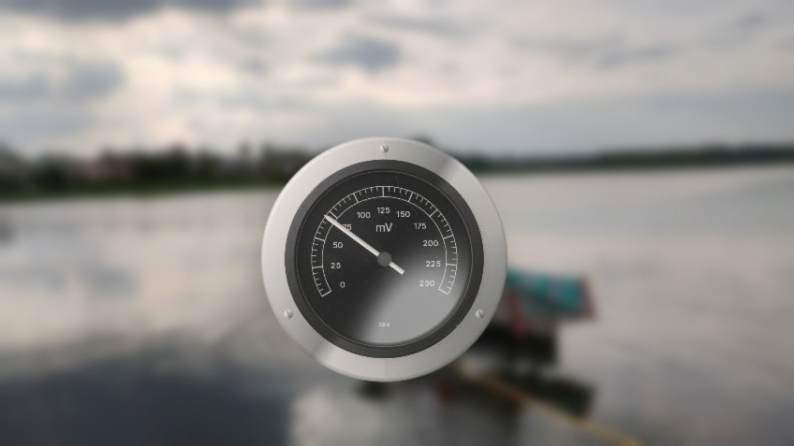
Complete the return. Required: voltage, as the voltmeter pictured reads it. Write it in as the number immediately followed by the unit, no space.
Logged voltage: 70mV
